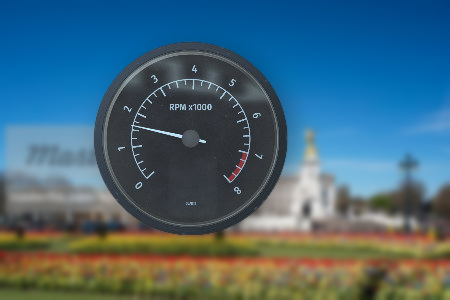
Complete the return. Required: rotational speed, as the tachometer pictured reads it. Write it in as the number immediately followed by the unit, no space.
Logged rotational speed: 1625rpm
